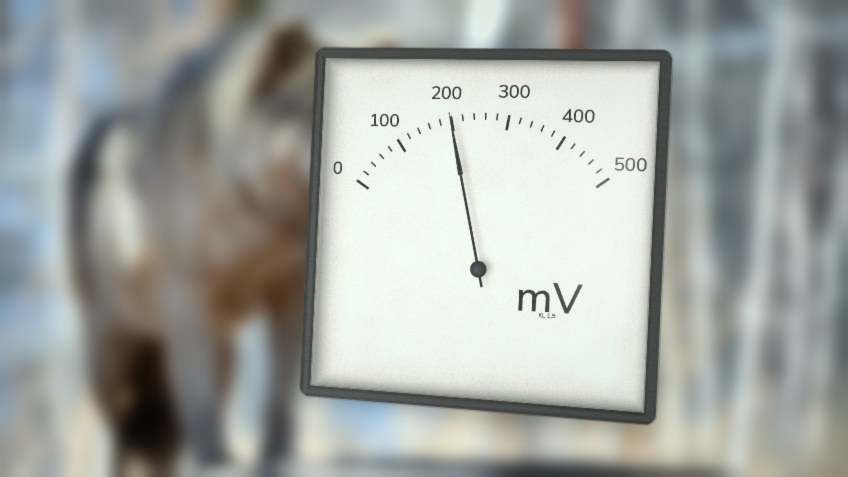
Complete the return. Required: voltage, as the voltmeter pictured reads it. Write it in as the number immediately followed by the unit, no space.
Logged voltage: 200mV
